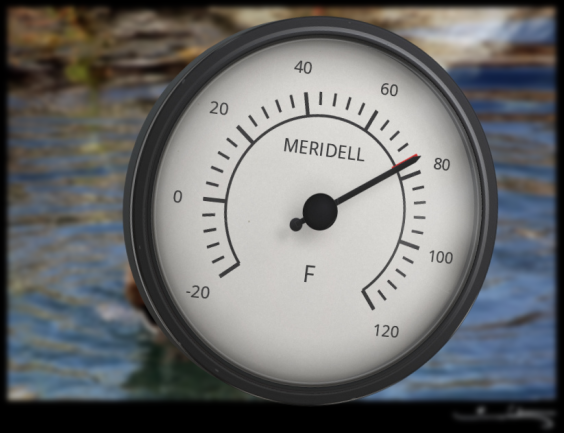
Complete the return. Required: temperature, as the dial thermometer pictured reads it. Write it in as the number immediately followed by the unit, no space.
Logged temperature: 76°F
